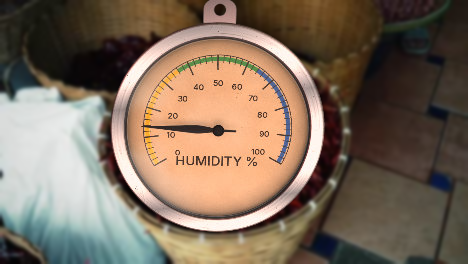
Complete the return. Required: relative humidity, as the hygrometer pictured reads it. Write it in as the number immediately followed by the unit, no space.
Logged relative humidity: 14%
